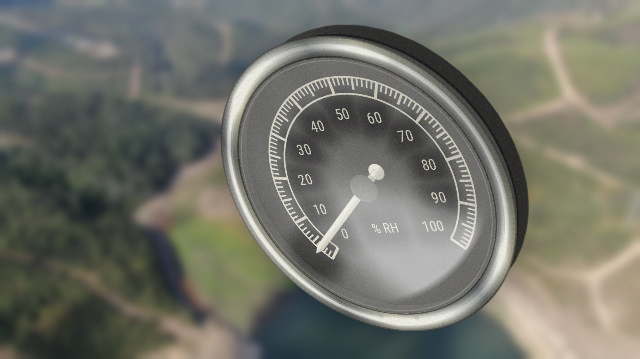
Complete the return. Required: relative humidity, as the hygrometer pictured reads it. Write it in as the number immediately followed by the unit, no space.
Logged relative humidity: 3%
